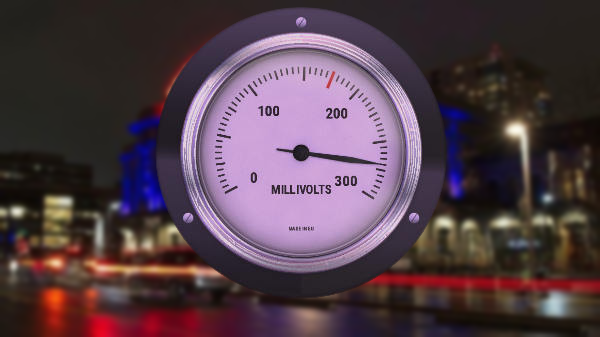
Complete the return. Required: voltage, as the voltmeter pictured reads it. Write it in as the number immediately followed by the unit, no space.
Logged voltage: 270mV
